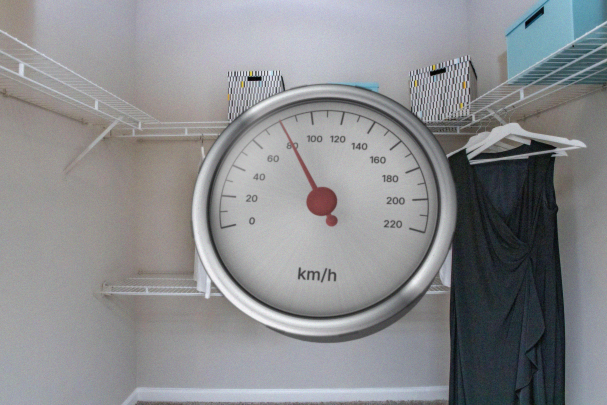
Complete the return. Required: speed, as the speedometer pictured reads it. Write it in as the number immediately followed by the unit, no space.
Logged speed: 80km/h
